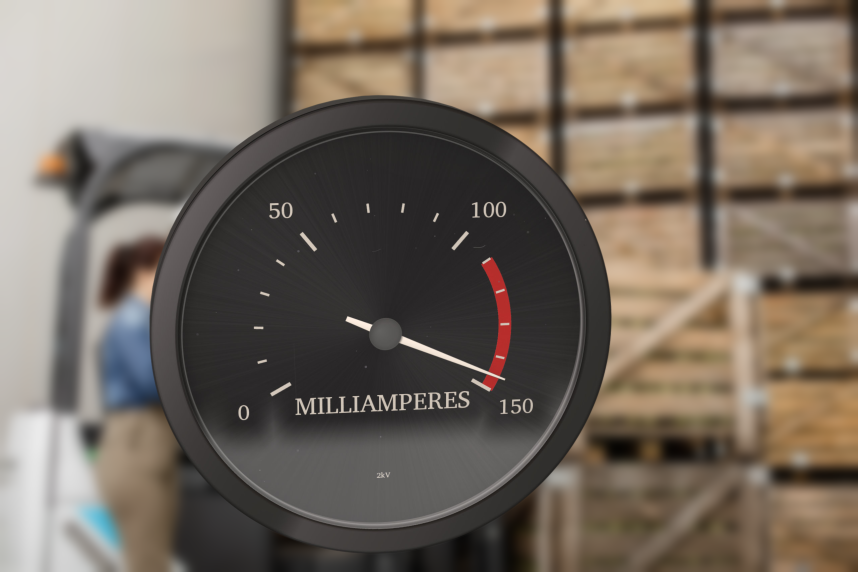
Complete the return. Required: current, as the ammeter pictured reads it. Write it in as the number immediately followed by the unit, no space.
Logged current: 145mA
